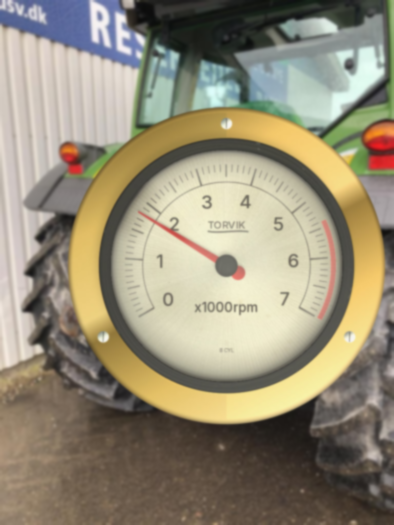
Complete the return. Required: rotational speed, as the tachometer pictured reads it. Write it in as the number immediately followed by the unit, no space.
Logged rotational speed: 1800rpm
